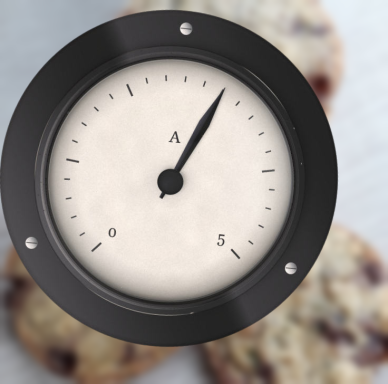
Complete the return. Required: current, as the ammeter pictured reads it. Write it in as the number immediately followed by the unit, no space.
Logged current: 3A
